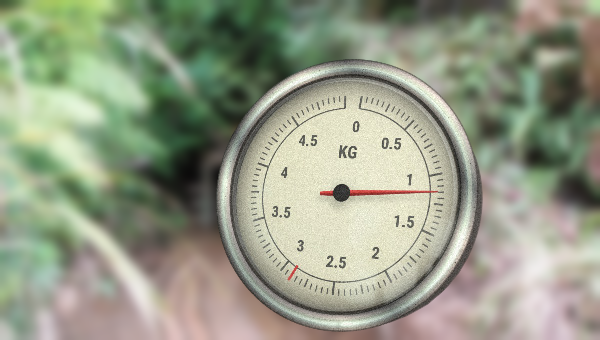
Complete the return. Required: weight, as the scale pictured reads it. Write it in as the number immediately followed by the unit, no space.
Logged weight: 1.15kg
